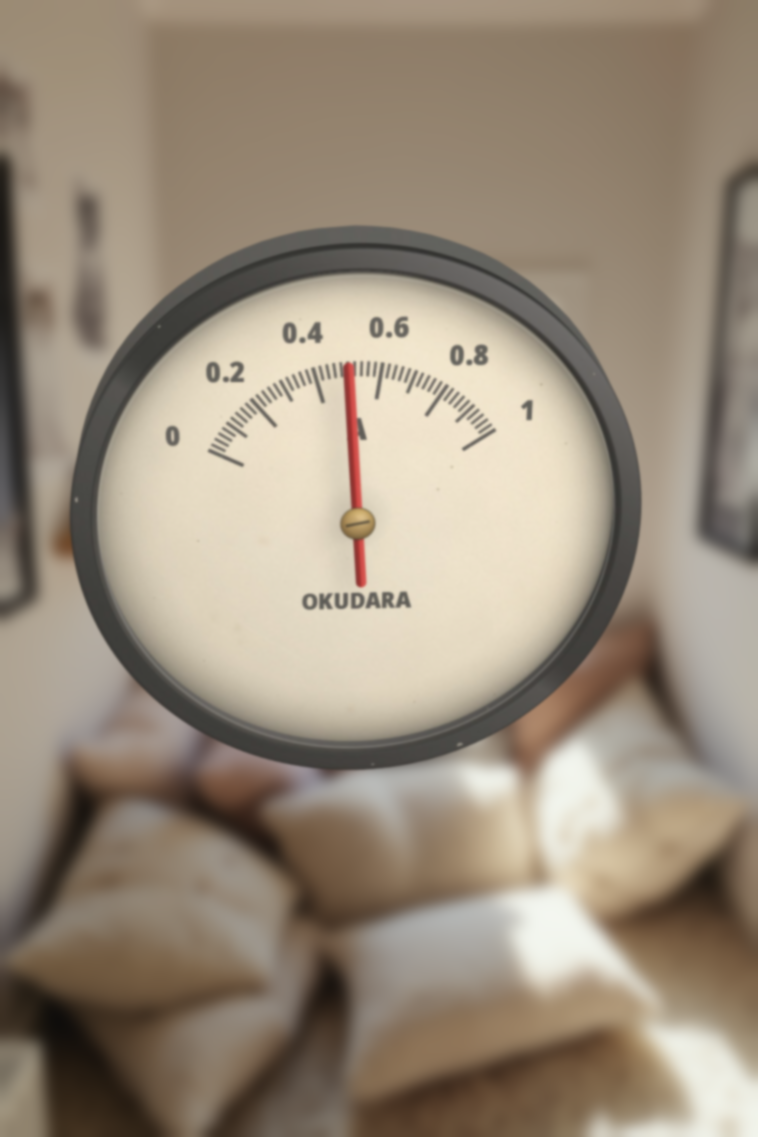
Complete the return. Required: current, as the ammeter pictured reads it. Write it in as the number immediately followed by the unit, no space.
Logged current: 0.5A
